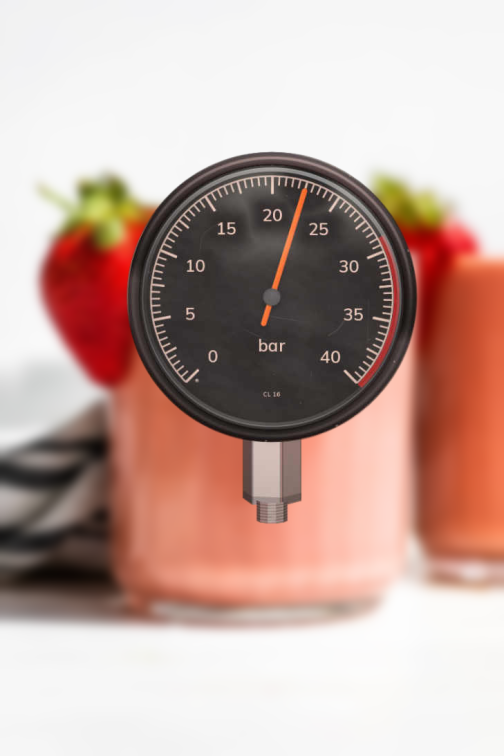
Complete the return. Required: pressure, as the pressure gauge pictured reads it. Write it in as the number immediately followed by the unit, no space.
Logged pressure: 22.5bar
